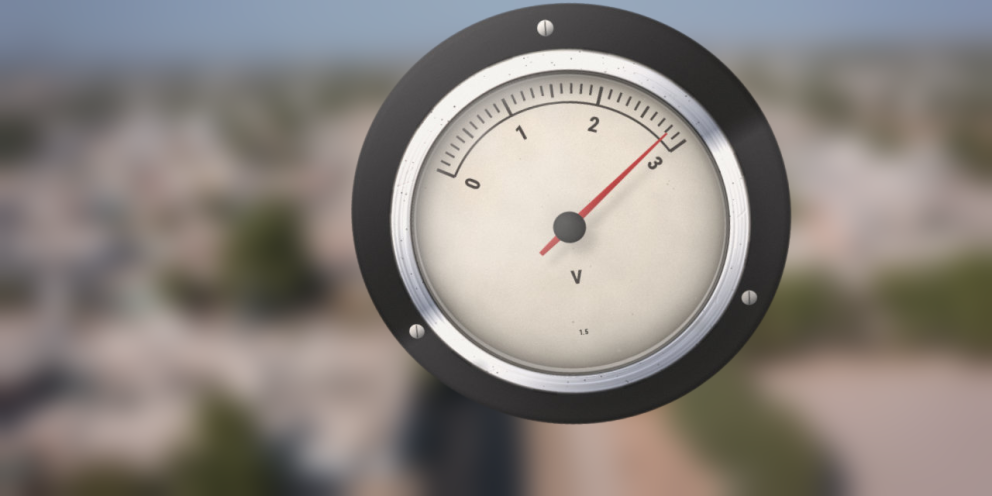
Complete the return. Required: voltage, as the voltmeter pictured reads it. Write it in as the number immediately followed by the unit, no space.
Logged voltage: 2.8V
